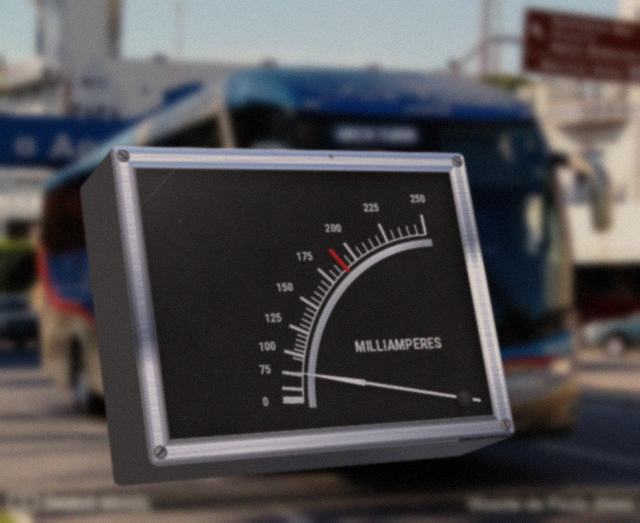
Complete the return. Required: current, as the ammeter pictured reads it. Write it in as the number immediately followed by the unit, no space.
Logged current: 75mA
